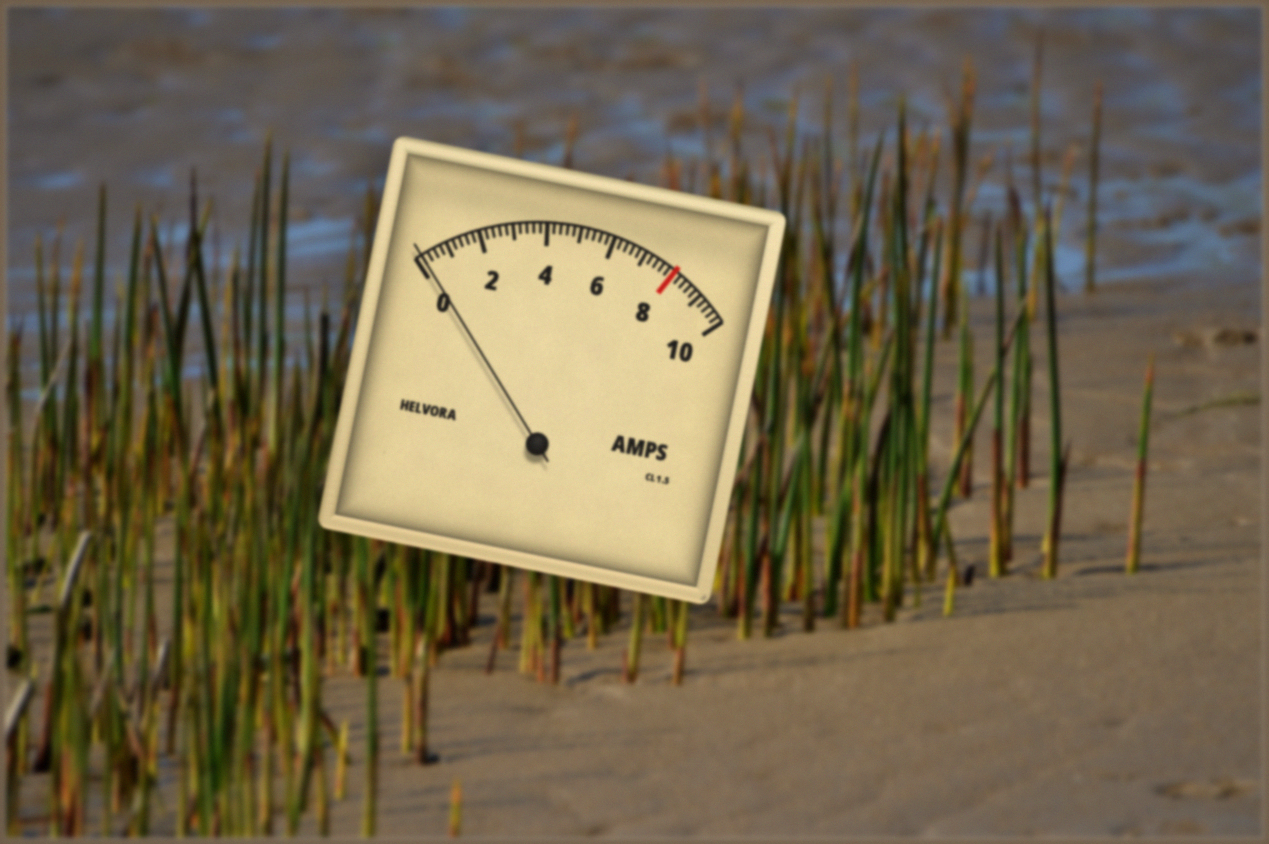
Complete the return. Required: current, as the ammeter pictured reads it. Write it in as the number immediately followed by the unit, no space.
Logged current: 0.2A
